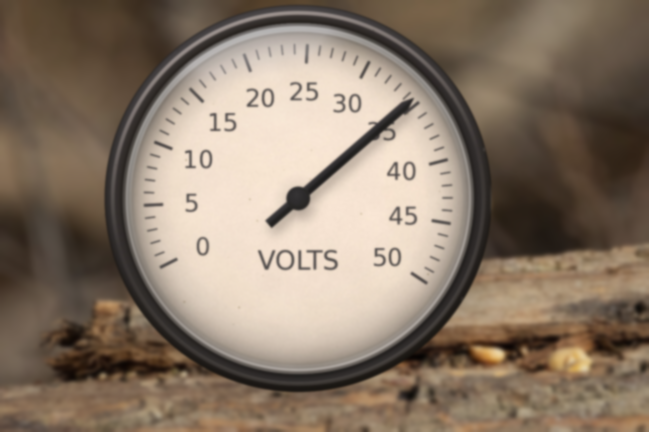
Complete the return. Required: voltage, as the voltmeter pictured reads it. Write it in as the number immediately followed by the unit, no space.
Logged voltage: 34.5V
